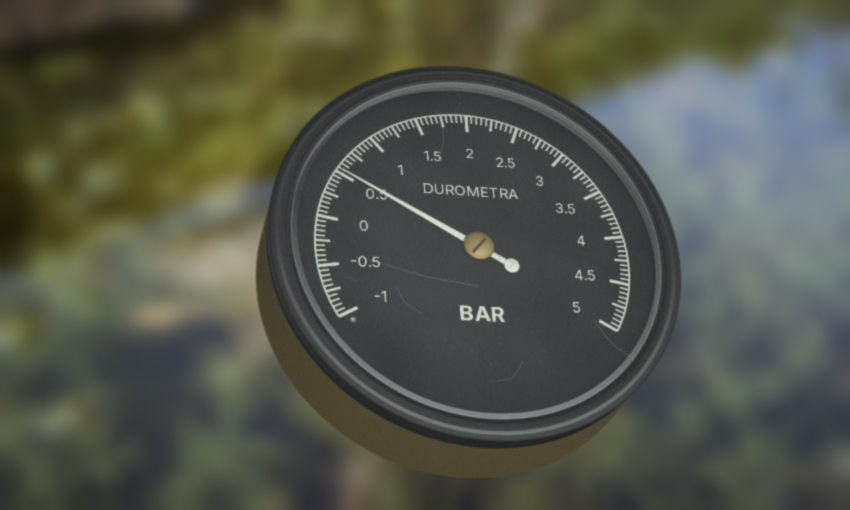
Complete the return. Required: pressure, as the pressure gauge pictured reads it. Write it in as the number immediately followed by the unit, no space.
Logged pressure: 0.5bar
